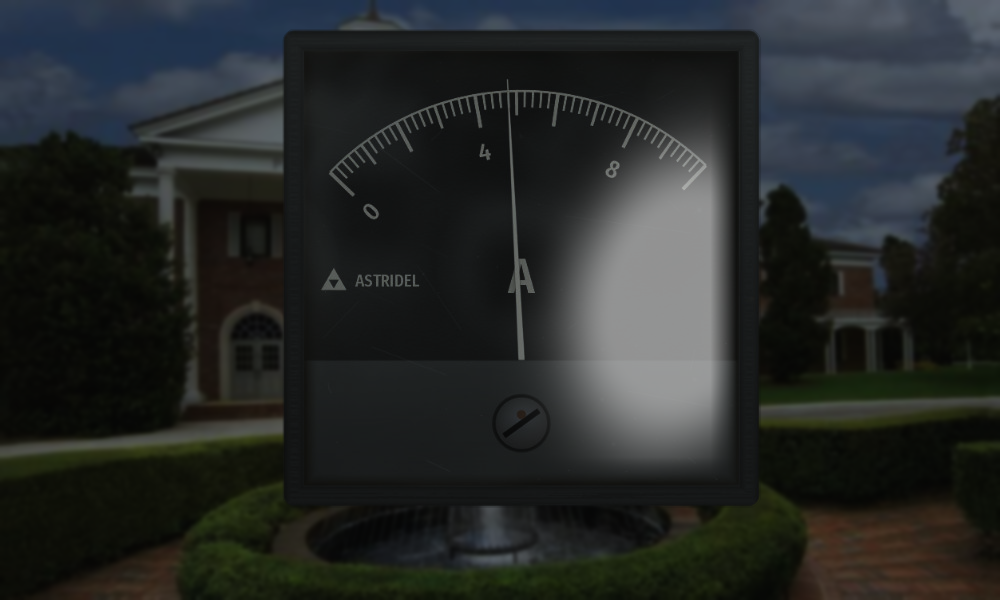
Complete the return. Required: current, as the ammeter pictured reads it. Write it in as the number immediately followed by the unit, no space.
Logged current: 4.8A
